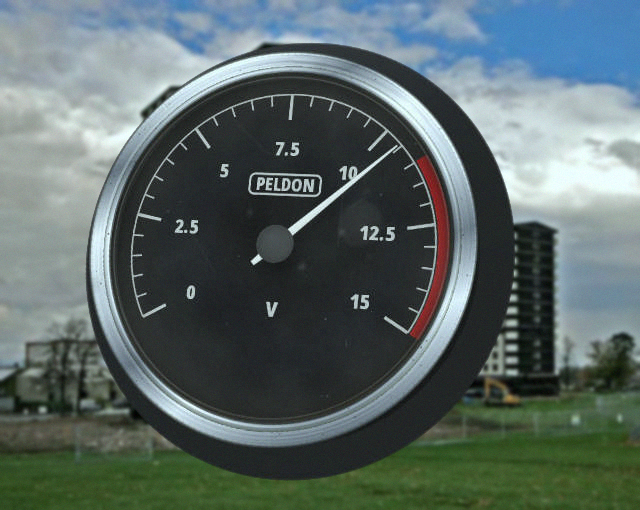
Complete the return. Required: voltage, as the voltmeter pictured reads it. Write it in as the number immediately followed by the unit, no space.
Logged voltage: 10.5V
